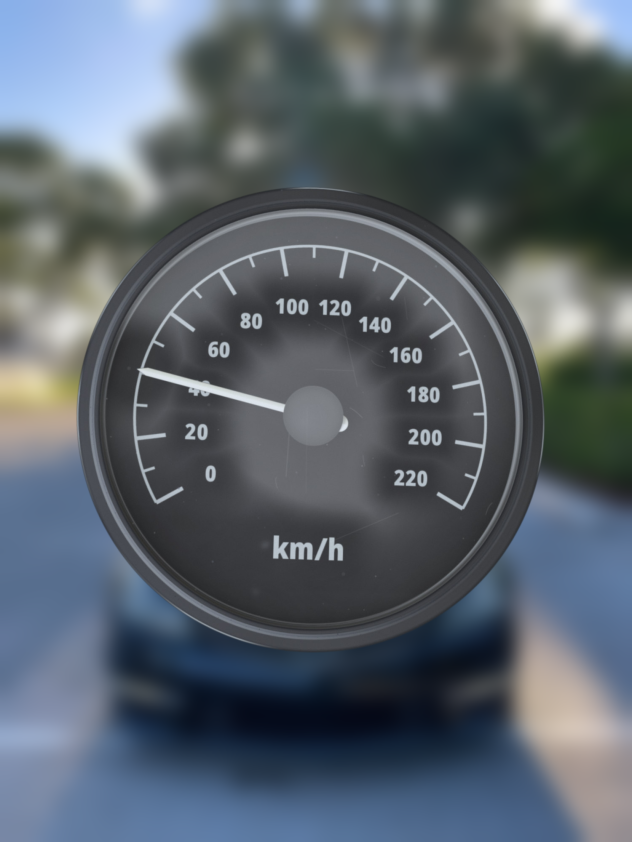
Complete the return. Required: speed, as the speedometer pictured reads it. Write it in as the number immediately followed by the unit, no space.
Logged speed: 40km/h
